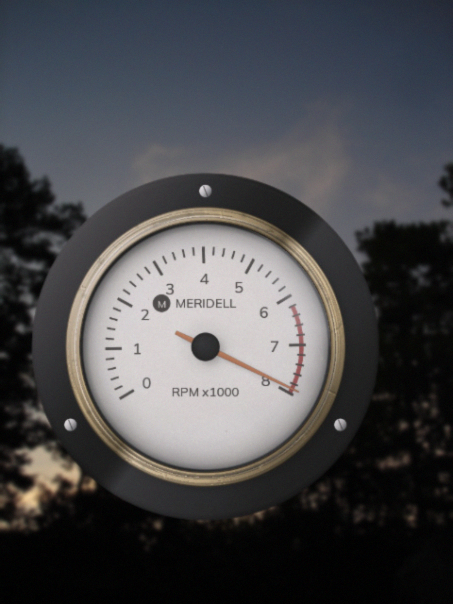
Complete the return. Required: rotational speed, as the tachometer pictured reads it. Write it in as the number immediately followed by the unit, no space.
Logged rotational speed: 7900rpm
